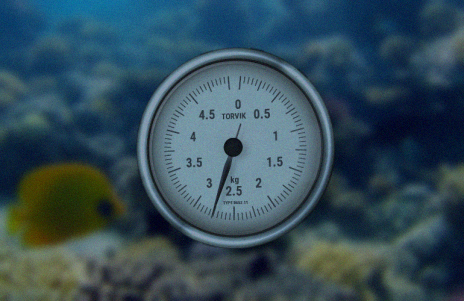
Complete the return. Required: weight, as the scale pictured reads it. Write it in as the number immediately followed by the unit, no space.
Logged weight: 2.75kg
